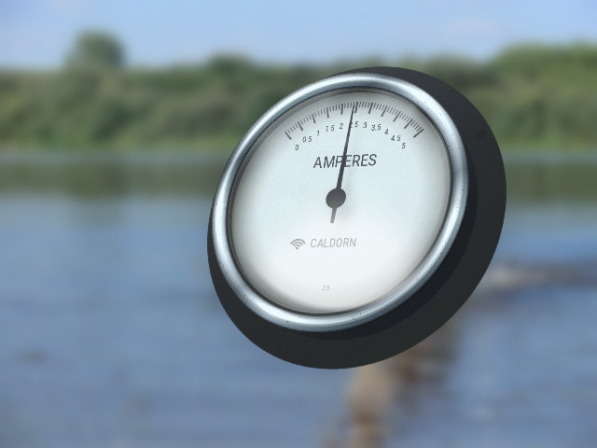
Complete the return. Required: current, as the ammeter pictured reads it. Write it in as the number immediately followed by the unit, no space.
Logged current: 2.5A
